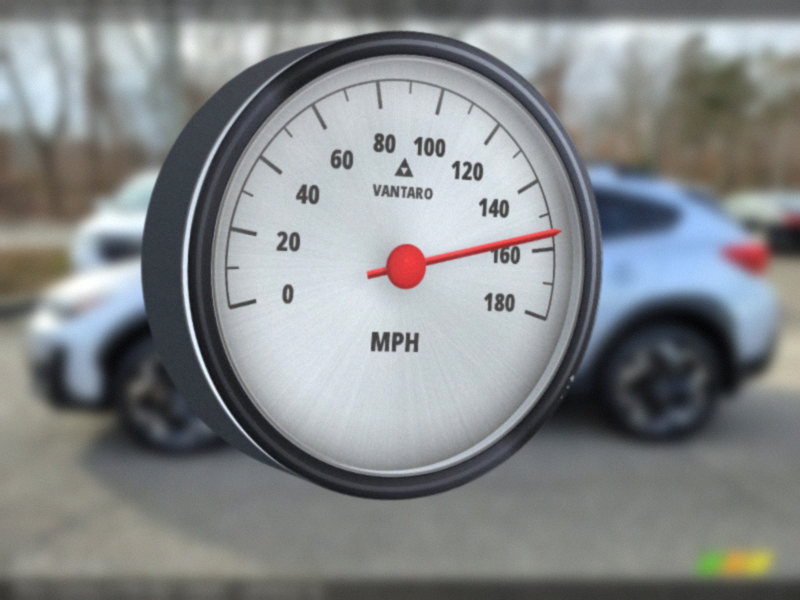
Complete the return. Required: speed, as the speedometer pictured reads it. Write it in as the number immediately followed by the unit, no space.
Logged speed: 155mph
